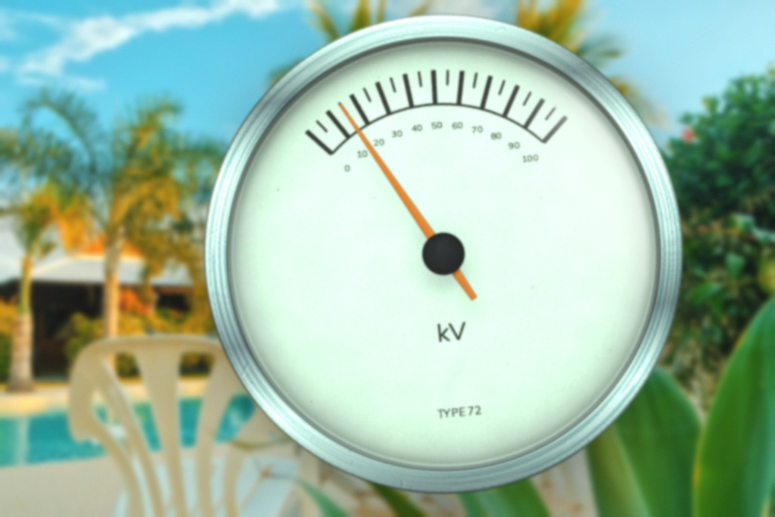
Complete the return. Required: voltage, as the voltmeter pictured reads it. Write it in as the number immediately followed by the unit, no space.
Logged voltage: 15kV
